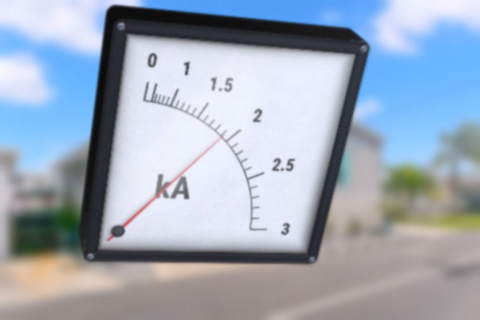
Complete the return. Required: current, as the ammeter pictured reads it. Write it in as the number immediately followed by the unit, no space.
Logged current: 1.9kA
